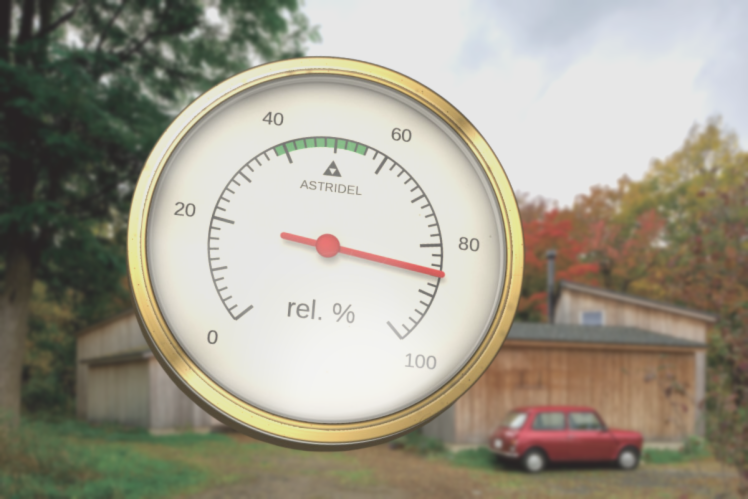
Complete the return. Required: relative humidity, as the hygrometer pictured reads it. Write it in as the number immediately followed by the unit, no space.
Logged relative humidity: 86%
